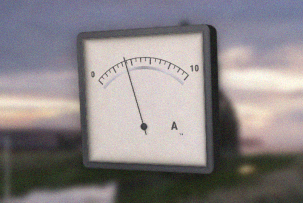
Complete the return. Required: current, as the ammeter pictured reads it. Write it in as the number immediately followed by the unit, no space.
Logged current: 3.5A
